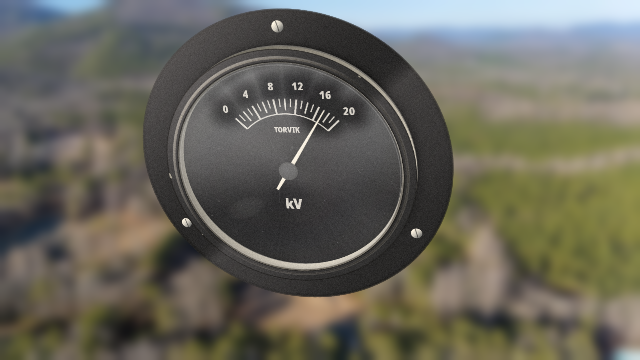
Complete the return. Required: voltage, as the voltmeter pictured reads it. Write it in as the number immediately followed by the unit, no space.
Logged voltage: 17kV
